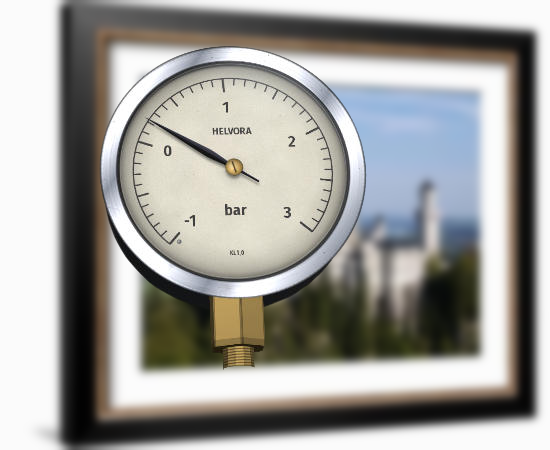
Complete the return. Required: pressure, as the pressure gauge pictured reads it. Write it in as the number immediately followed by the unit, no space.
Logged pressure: 0.2bar
